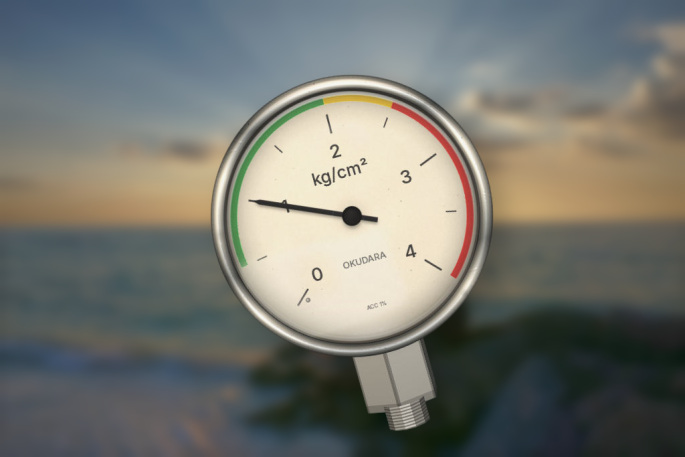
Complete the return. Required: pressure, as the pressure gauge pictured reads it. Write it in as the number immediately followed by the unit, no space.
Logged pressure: 1kg/cm²
